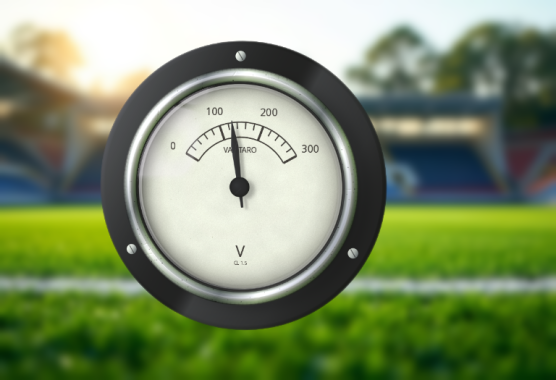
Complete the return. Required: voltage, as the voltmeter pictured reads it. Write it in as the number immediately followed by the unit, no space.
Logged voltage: 130V
